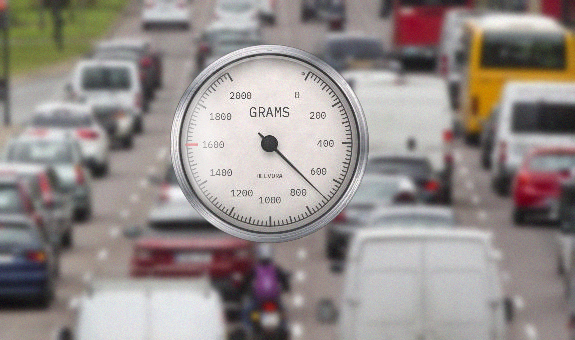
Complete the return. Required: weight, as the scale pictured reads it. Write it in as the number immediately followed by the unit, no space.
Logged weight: 700g
